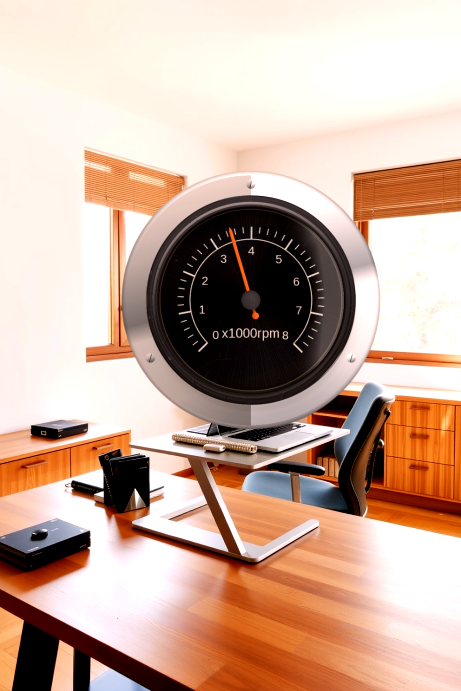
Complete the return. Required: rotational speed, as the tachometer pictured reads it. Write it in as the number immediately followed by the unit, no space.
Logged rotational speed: 3500rpm
